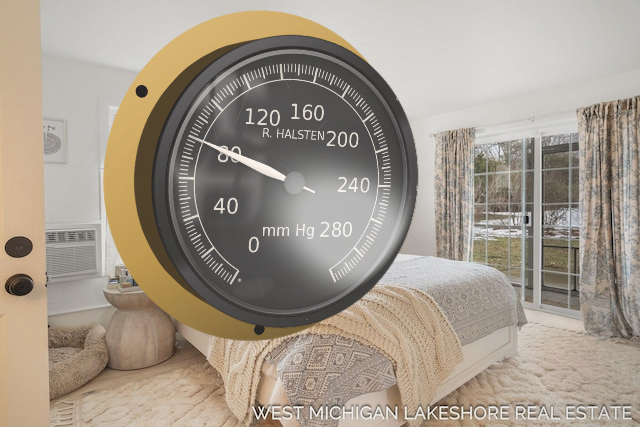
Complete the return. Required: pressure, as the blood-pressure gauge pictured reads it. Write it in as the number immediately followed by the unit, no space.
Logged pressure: 80mmHg
